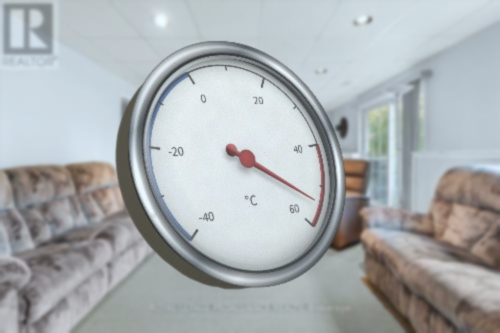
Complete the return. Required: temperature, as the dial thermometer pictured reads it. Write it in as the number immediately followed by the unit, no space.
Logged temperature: 55°C
